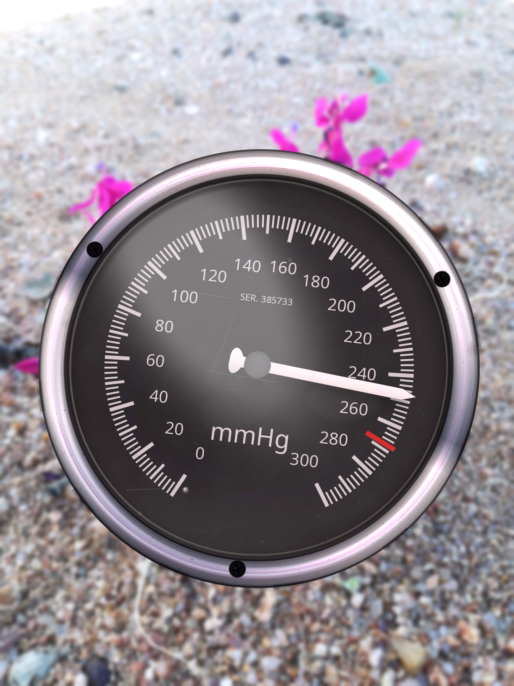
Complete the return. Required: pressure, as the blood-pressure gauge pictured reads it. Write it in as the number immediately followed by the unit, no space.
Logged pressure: 248mmHg
